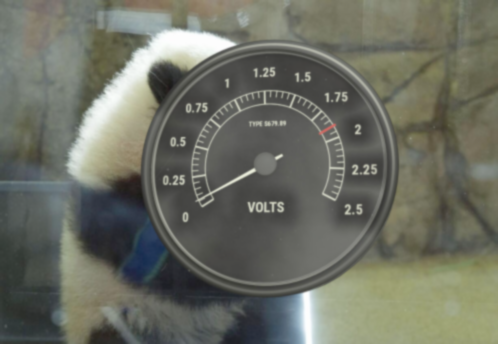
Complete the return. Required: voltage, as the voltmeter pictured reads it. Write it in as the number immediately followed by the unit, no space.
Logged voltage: 0.05V
